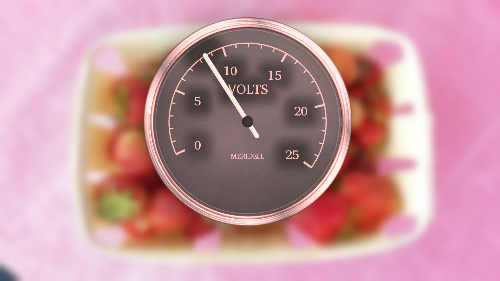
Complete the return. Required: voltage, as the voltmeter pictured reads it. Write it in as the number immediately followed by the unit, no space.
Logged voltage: 8.5V
